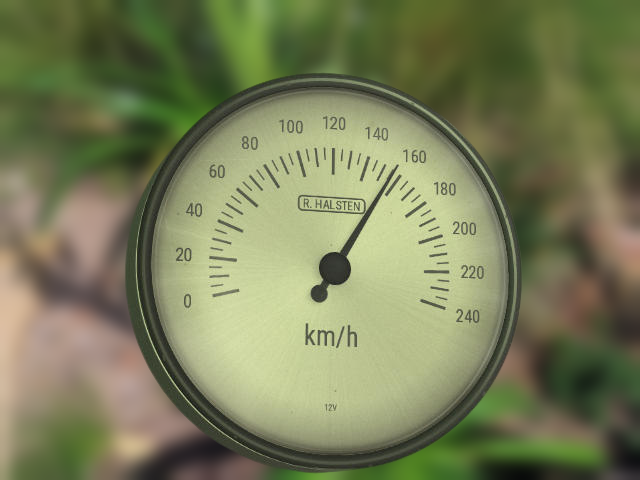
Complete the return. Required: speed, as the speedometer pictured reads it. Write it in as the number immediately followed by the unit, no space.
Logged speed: 155km/h
